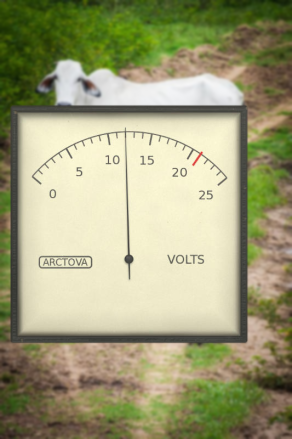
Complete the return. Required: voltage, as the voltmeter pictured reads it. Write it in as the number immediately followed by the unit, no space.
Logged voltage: 12V
